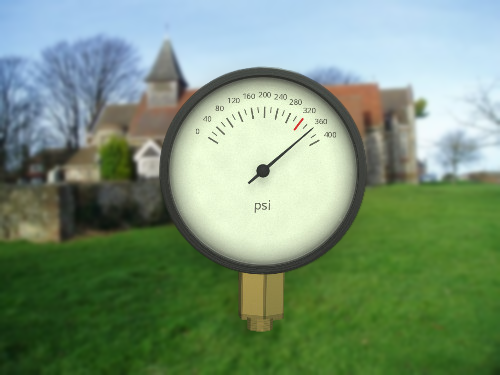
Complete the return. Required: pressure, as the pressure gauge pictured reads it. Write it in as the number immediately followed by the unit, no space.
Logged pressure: 360psi
